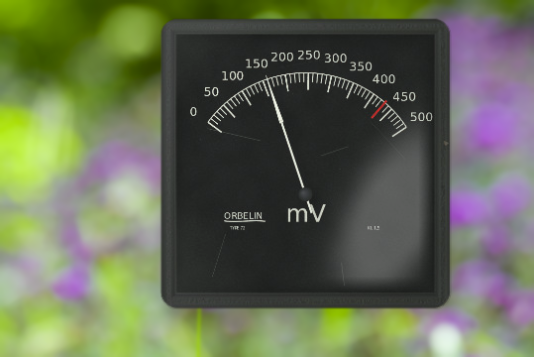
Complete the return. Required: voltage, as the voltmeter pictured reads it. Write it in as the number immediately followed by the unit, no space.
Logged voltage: 160mV
